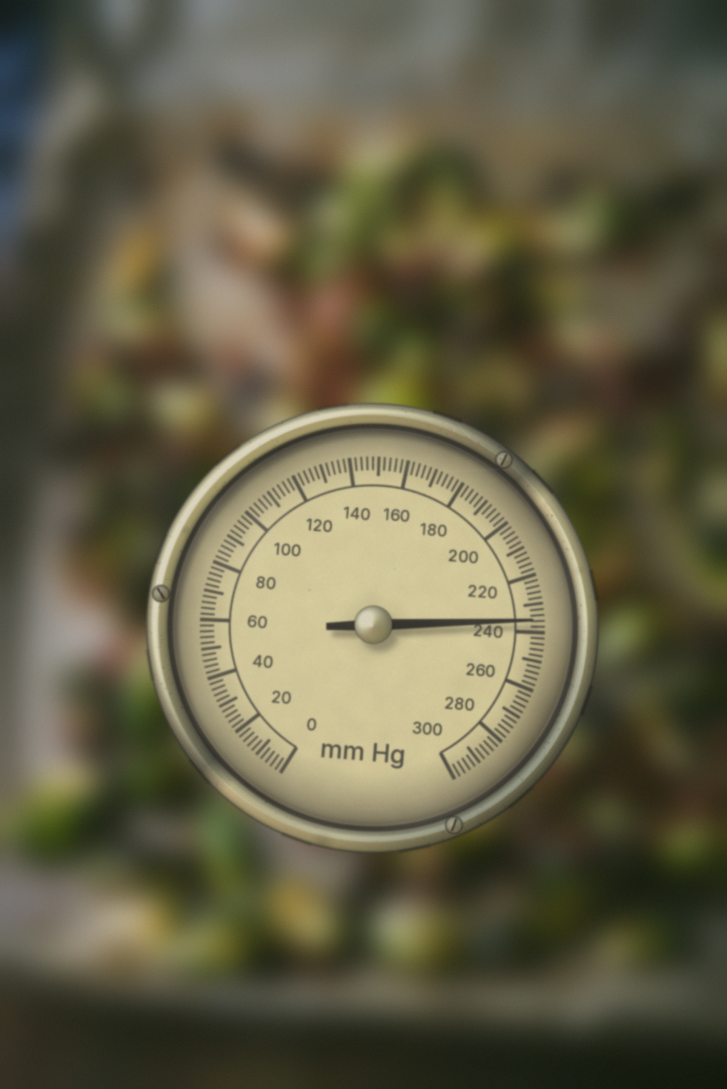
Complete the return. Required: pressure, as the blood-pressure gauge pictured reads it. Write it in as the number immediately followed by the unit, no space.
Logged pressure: 236mmHg
